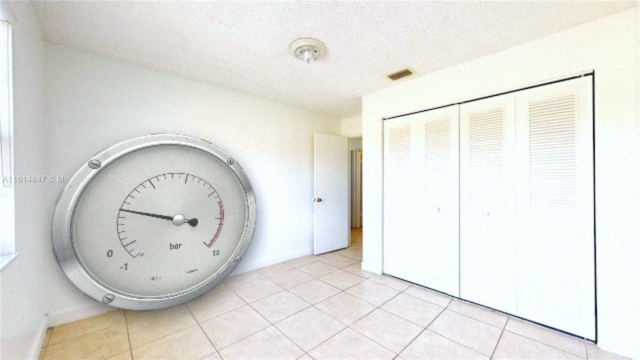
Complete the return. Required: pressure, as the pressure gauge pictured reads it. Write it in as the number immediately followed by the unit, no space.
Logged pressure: 2.5bar
